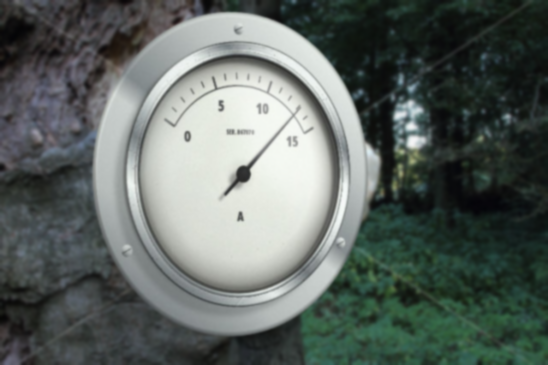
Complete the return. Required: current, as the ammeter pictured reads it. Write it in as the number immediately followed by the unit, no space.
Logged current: 13A
